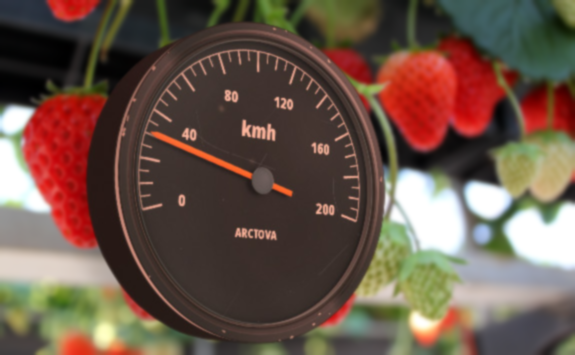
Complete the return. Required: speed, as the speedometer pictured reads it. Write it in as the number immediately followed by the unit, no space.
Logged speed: 30km/h
